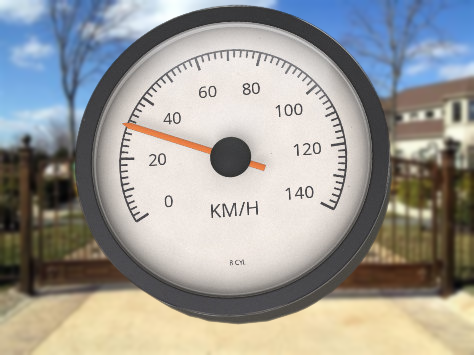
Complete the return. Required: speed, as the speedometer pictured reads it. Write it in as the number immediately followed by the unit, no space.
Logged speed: 30km/h
